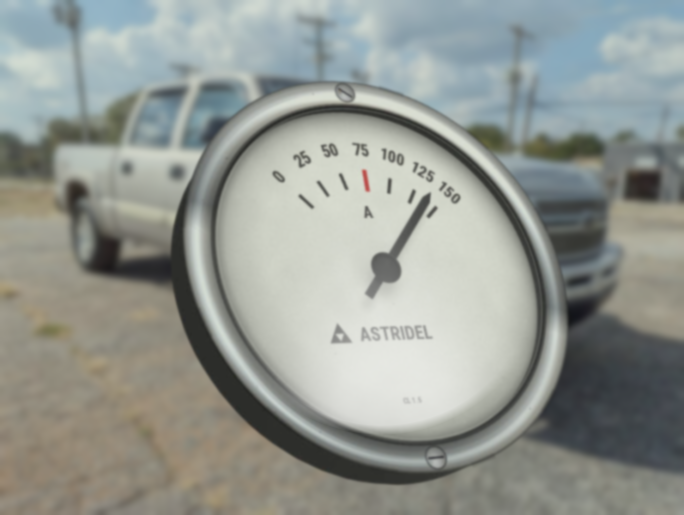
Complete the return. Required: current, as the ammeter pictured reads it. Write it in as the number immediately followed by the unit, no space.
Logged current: 137.5A
